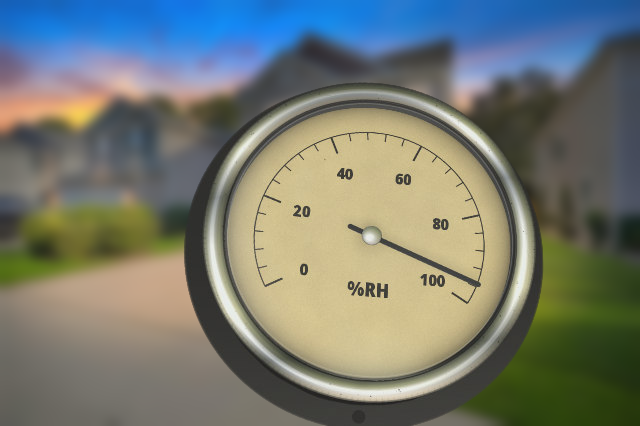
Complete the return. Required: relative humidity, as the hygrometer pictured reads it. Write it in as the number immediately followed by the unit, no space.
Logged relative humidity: 96%
